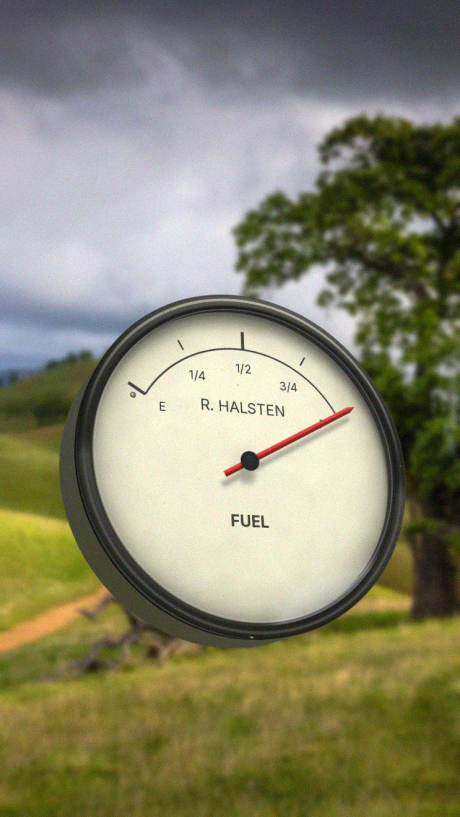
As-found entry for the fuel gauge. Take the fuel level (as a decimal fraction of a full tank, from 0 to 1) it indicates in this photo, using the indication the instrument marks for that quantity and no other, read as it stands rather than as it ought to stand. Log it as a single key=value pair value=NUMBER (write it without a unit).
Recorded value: value=1
